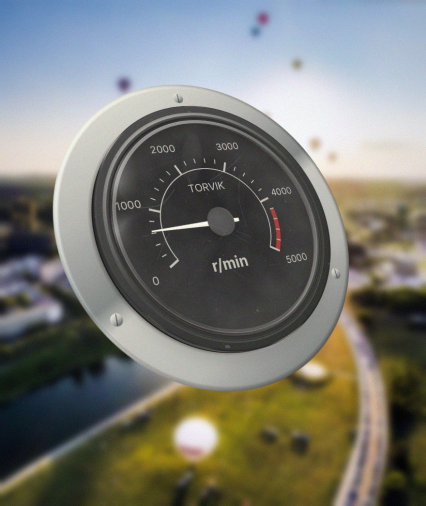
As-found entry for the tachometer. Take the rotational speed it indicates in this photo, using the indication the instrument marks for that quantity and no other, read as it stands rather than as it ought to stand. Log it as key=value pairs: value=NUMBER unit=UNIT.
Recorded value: value=600 unit=rpm
